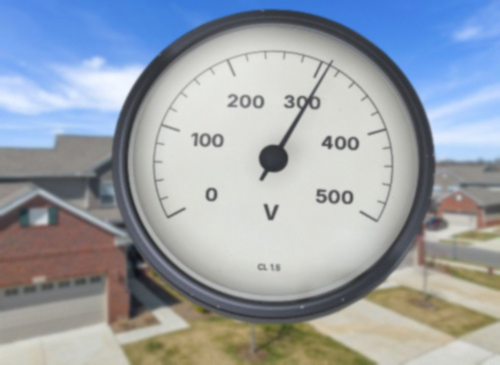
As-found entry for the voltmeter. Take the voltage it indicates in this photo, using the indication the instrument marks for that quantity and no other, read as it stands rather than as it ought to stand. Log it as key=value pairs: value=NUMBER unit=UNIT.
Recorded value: value=310 unit=V
